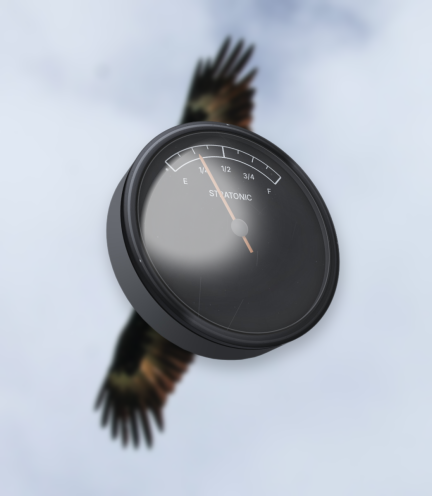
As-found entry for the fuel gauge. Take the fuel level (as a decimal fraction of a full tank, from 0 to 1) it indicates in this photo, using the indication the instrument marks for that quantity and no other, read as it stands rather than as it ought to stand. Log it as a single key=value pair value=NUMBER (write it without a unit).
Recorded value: value=0.25
